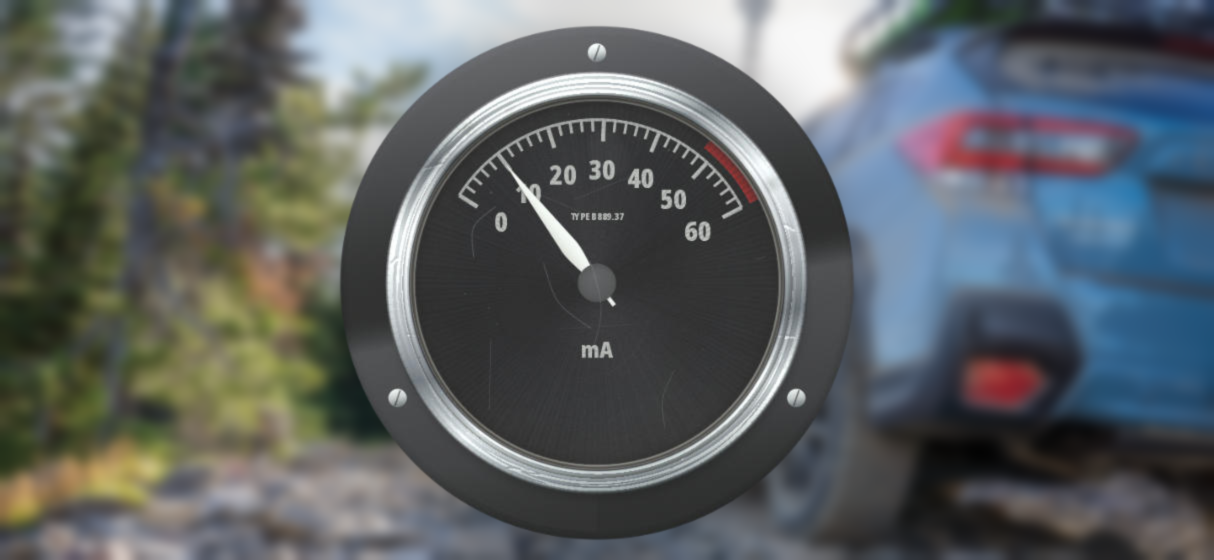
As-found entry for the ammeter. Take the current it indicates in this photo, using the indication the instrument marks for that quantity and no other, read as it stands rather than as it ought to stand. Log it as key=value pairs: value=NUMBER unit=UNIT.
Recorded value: value=10 unit=mA
